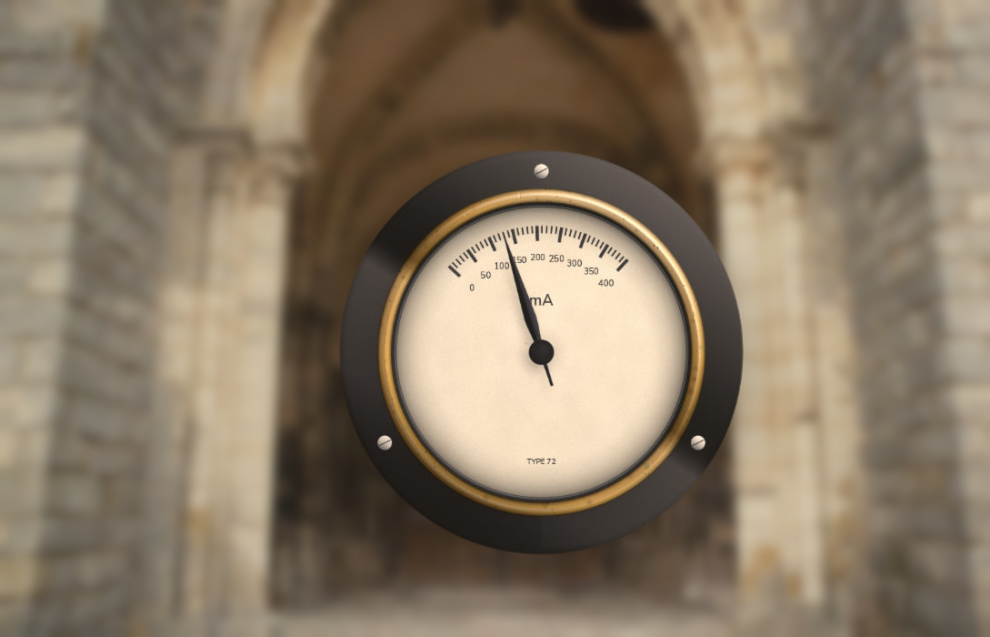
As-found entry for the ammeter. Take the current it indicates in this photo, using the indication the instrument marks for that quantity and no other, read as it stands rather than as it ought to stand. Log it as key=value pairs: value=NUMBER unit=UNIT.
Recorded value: value=130 unit=mA
